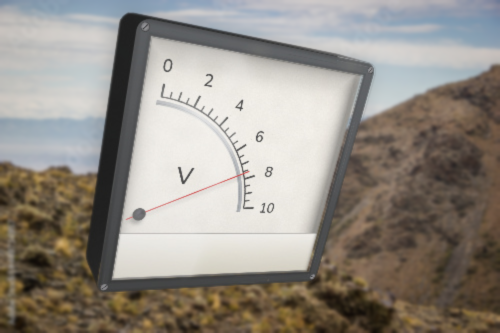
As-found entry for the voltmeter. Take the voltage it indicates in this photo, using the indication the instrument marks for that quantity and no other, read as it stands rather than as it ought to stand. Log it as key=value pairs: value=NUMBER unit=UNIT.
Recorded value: value=7.5 unit=V
